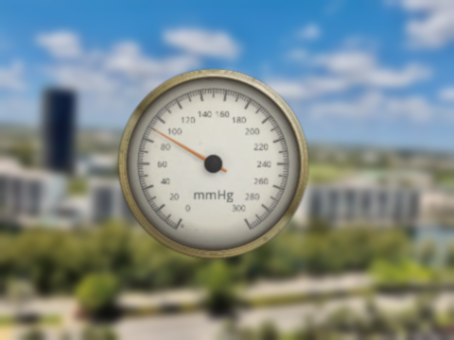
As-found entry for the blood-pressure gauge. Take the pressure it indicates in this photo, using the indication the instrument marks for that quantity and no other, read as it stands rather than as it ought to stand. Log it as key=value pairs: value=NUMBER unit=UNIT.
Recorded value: value=90 unit=mmHg
